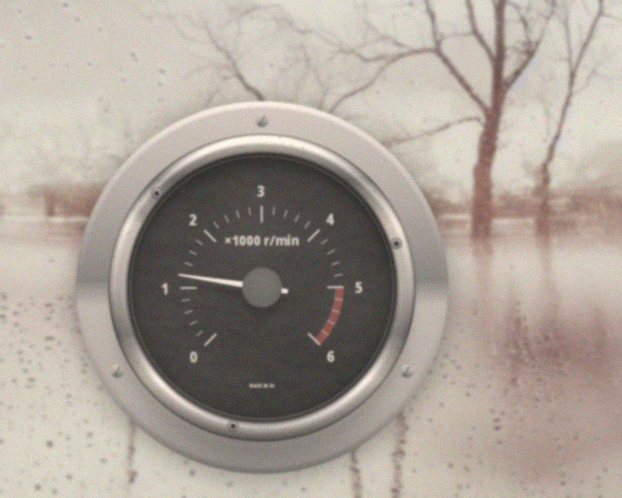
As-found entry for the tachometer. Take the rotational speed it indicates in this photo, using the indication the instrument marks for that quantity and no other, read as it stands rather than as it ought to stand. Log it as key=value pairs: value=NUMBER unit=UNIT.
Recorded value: value=1200 unit=rpm
